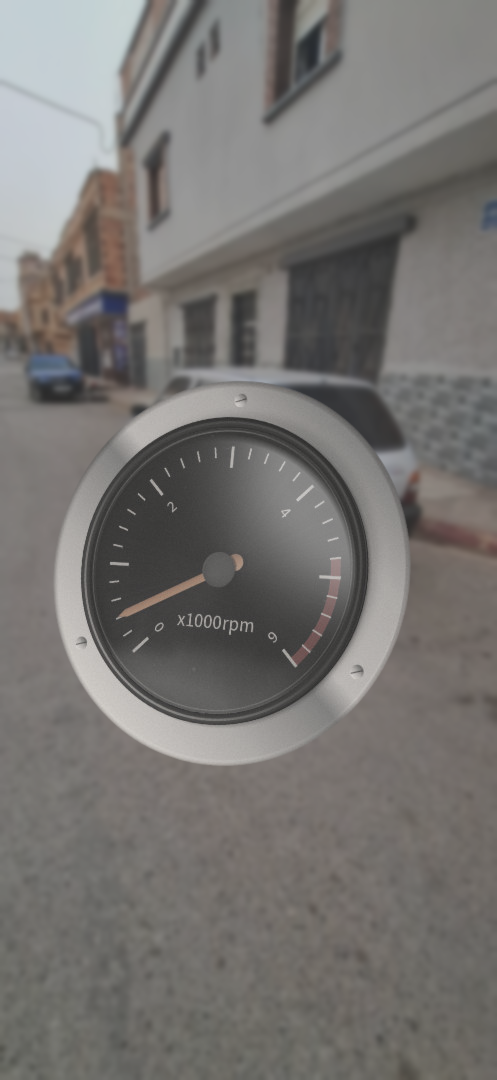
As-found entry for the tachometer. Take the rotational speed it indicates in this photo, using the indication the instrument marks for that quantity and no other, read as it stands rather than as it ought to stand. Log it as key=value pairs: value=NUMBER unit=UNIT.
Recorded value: value=400 unit=rpm
